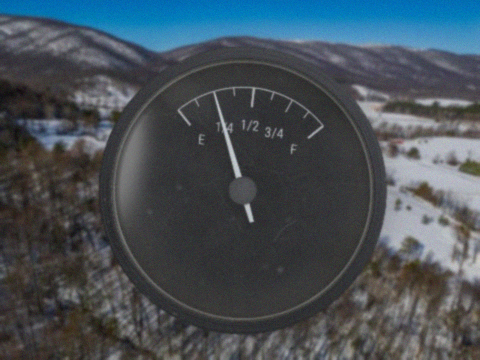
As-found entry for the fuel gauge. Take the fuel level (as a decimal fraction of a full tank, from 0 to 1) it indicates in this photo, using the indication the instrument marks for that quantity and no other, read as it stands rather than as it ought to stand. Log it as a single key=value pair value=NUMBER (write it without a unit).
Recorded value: value=0.25
